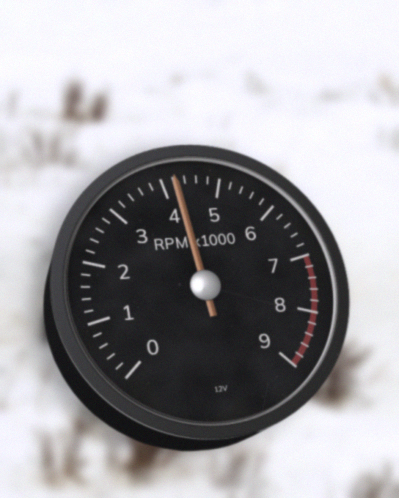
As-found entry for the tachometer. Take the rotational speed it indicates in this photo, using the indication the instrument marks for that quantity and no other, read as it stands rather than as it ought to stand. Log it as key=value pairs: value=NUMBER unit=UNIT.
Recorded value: value=4200 unit=rpm
